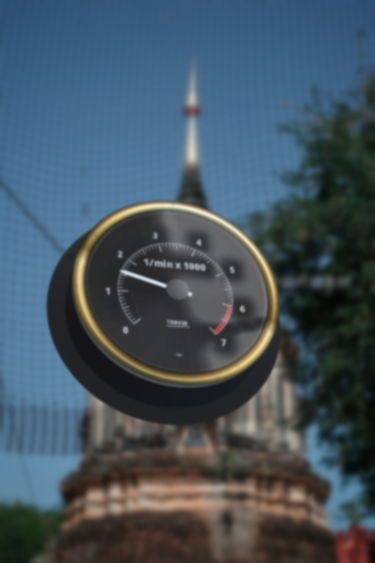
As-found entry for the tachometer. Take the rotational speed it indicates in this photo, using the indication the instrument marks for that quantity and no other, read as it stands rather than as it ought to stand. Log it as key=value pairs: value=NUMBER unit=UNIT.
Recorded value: value=1500 unit=rpm
